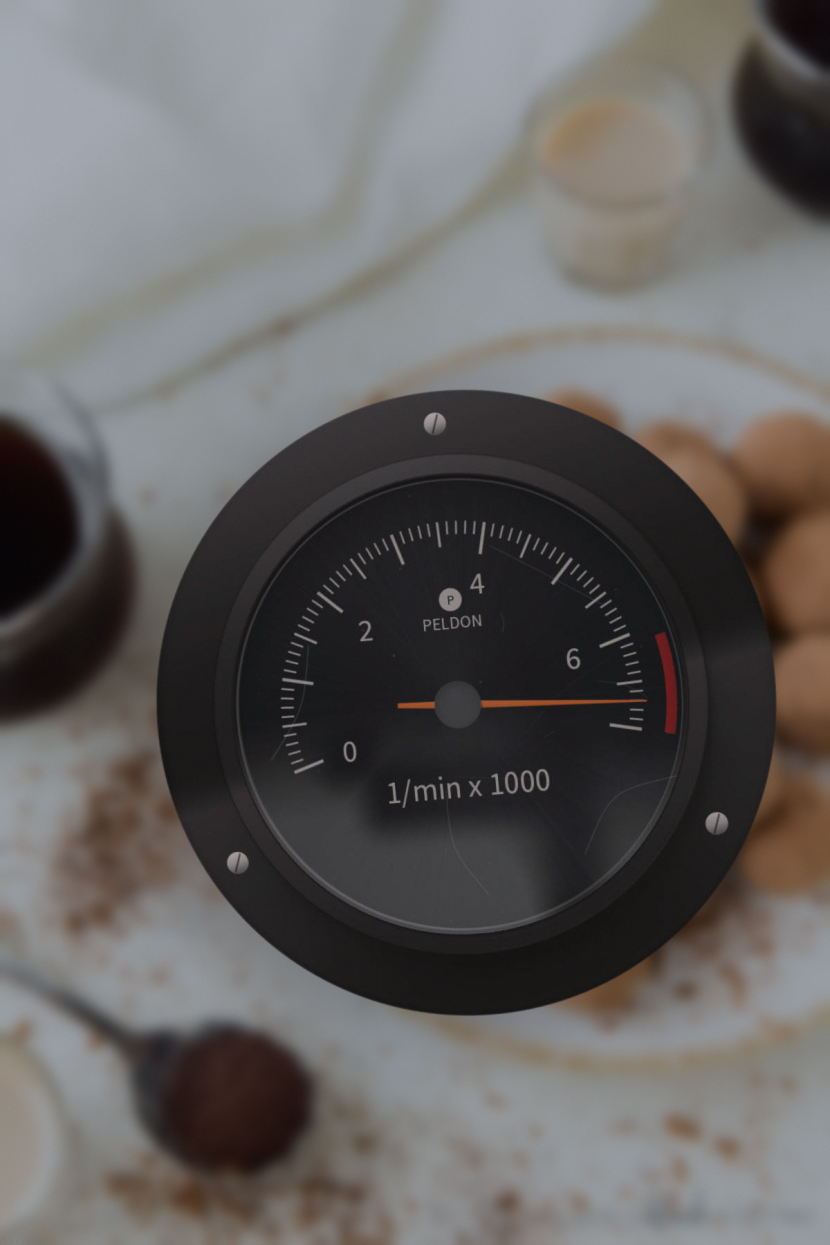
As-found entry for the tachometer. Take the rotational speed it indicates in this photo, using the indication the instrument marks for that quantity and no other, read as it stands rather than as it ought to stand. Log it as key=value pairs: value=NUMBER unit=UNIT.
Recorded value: value=6700 unit=rpm
